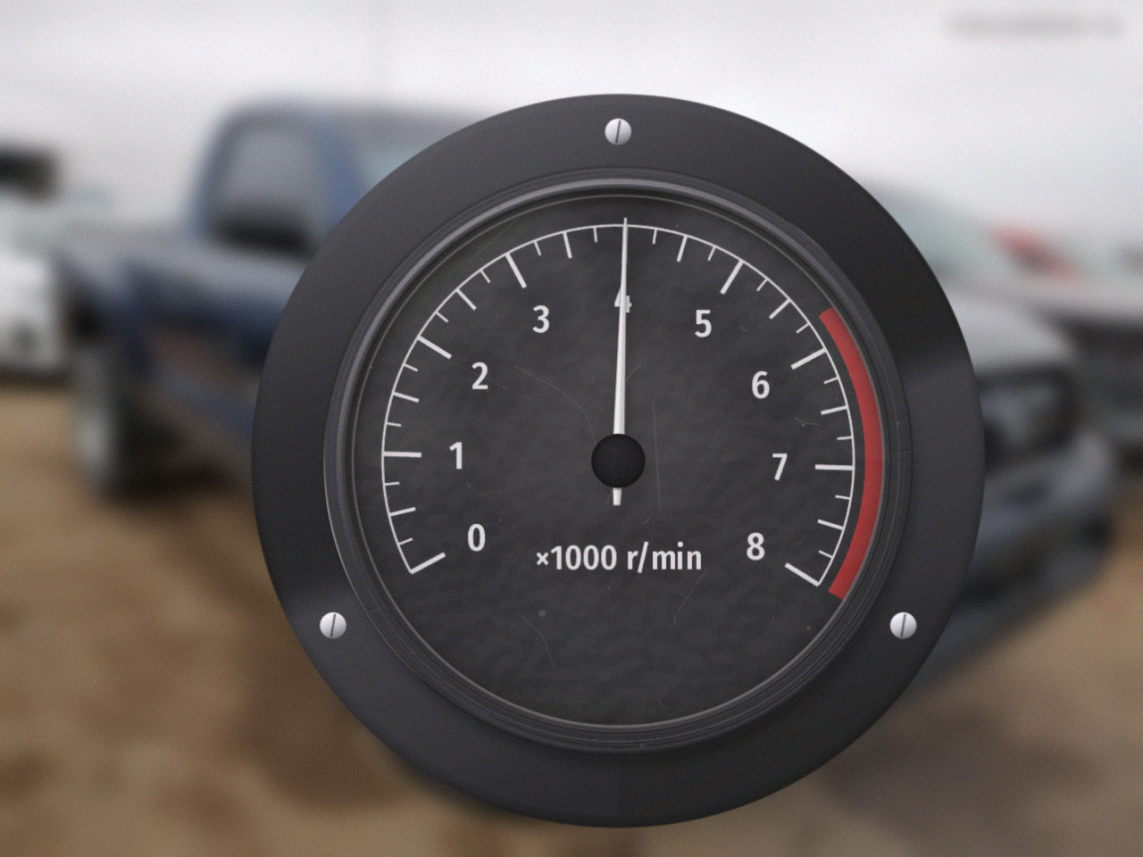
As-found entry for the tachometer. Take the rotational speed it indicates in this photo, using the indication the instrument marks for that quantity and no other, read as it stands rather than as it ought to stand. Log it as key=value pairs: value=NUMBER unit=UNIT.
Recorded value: value=4000 unit=rpm
